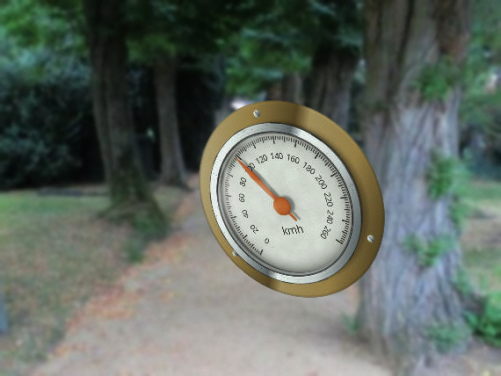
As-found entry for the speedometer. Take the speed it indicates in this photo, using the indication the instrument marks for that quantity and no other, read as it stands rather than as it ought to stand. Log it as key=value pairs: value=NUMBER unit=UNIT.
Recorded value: value=100 unit=km/h
